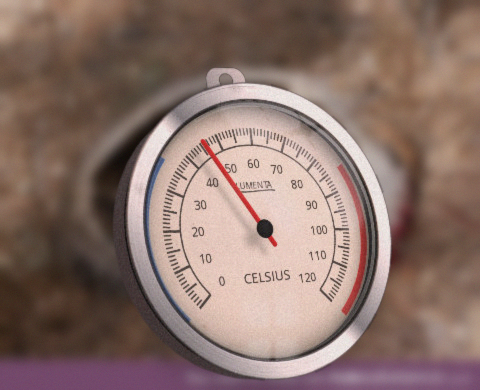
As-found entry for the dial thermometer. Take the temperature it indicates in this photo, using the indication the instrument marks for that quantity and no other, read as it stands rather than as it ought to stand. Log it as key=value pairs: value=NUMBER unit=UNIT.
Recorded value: value=45 unit=°C
